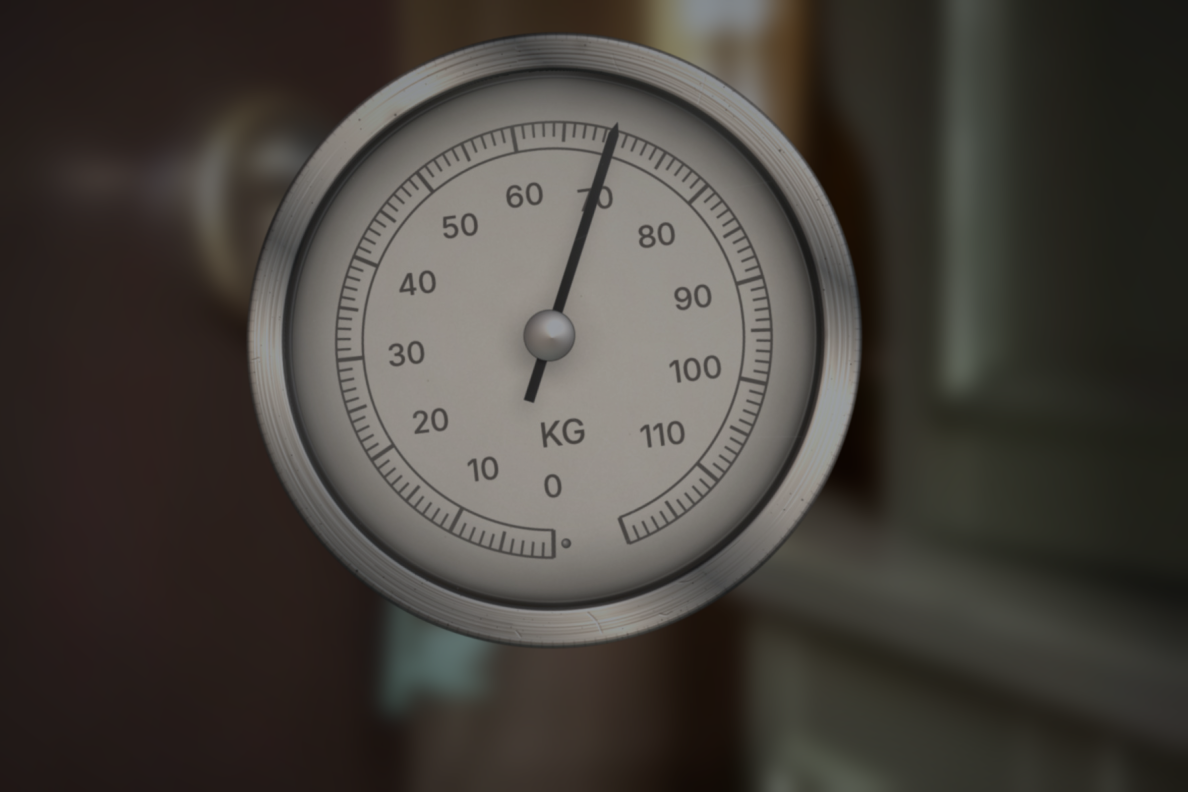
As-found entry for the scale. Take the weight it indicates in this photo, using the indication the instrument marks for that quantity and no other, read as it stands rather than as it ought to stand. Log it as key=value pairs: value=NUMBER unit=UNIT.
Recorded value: value=70 unit=kg
